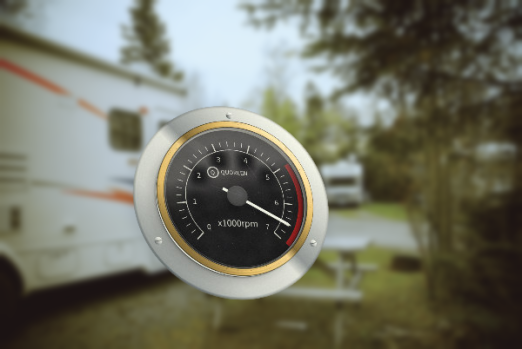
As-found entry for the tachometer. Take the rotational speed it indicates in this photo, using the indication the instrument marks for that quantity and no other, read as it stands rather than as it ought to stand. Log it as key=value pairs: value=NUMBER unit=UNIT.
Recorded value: value=6600 unit=rpm
